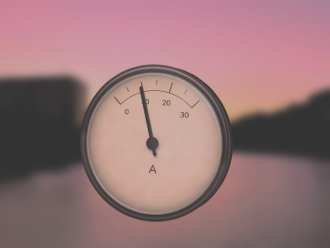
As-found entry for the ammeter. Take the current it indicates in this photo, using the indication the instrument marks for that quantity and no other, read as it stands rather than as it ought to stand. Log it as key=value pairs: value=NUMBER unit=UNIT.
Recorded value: value=10 unit=A
